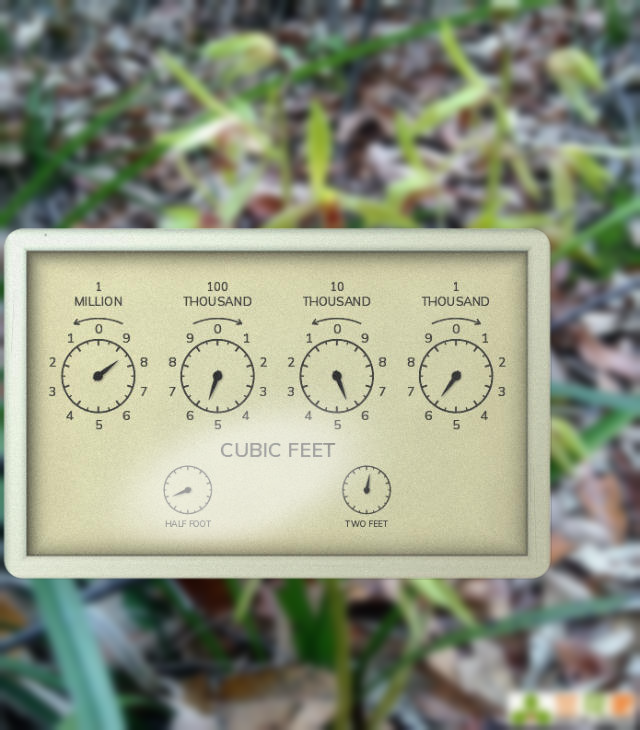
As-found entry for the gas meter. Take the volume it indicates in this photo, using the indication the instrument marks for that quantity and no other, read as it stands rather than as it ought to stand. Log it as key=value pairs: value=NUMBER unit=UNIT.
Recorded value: value=855600 unit=ft³
